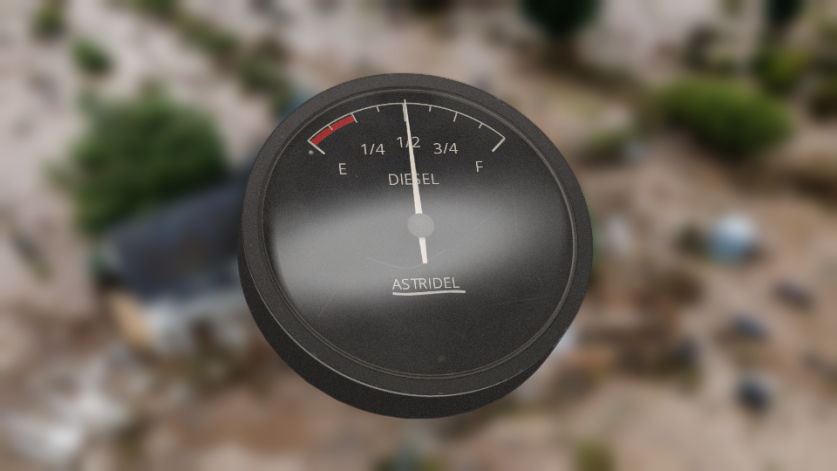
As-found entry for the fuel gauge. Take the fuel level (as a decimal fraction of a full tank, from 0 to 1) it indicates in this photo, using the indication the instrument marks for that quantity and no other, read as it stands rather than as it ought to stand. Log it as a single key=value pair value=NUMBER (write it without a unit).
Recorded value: value=0.5
